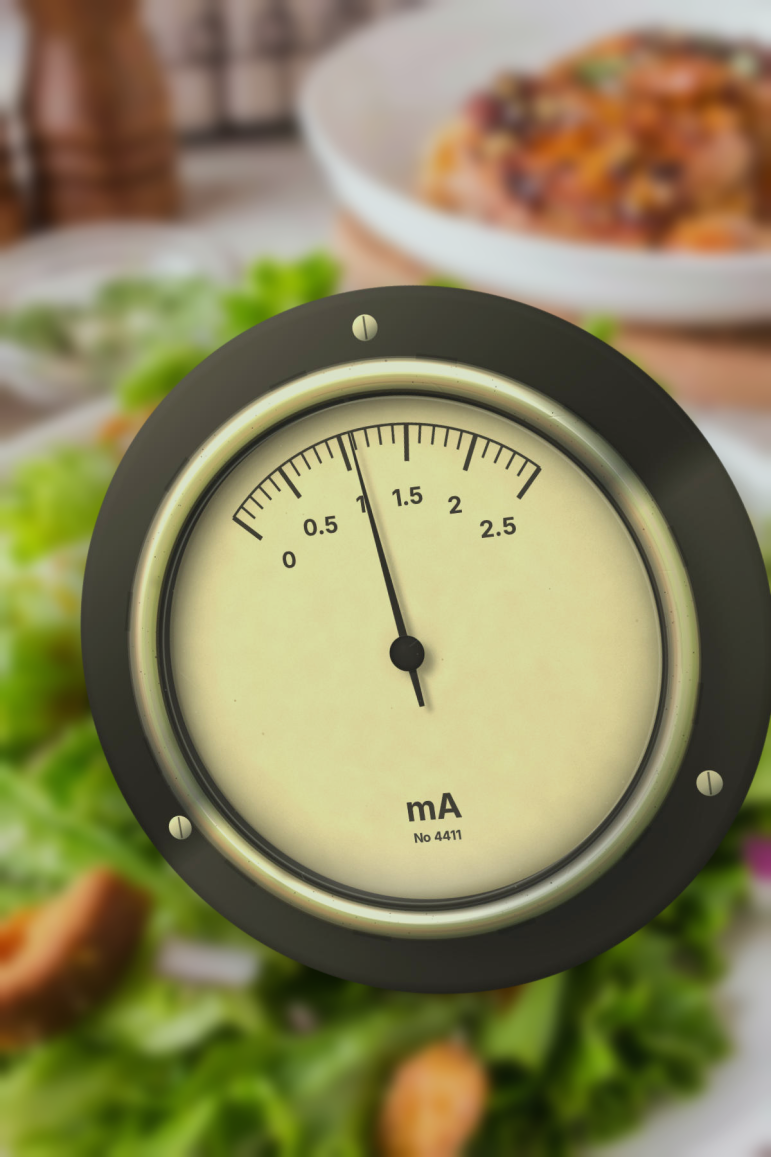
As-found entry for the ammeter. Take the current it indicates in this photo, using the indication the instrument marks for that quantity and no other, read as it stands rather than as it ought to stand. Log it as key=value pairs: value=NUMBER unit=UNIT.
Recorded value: value=1.1 unit=mA
